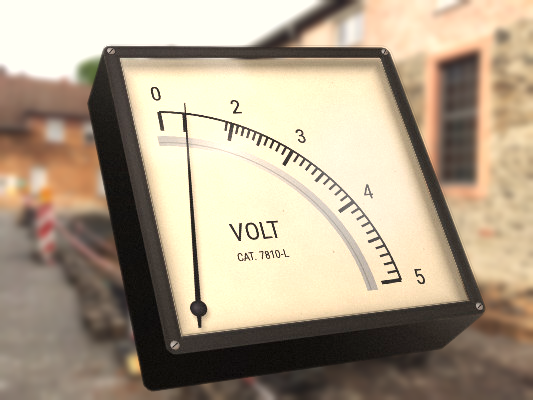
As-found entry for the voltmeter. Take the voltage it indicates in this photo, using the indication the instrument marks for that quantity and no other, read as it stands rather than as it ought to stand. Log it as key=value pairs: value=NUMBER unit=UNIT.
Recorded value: value=1 unit=V
